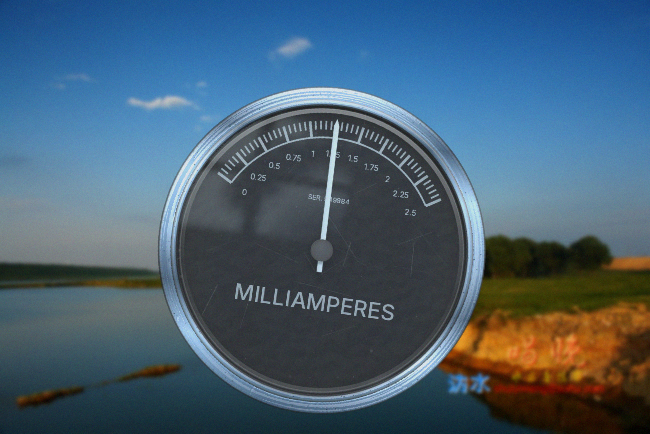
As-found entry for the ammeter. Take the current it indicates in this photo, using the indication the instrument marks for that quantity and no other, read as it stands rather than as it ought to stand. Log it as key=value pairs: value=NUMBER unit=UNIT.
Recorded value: value=1.25 unit=mA
